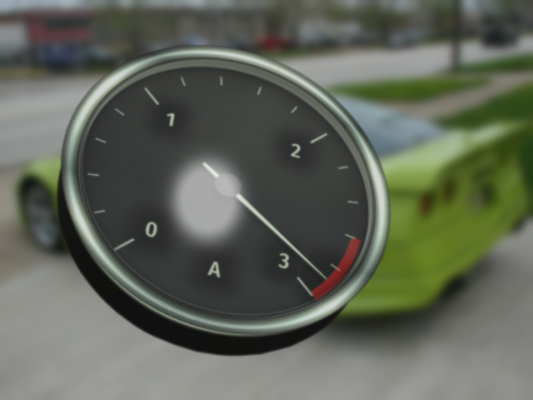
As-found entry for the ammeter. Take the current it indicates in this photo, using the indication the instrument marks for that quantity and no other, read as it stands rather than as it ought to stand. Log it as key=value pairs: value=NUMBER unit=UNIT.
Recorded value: value=2.9 unit=A
